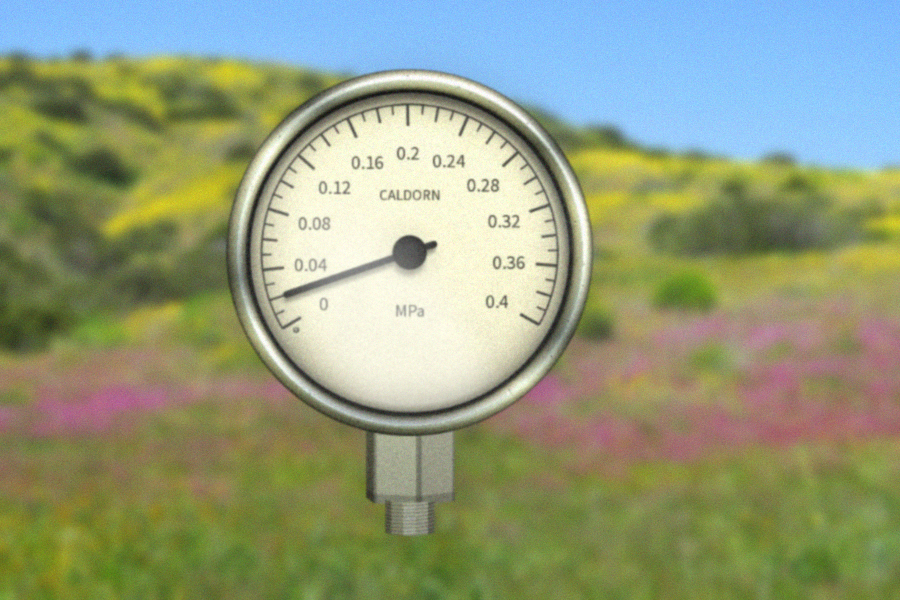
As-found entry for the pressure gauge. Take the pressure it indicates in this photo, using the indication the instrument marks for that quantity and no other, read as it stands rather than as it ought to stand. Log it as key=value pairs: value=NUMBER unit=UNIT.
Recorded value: value=0.02 unit=MPa
